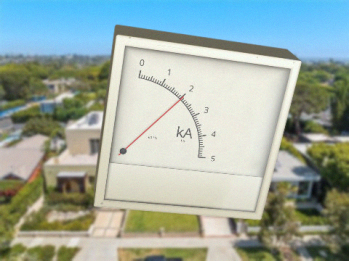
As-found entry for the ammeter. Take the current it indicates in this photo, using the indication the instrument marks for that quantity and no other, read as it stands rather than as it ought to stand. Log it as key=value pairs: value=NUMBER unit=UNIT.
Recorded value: value=2 unit=kA
